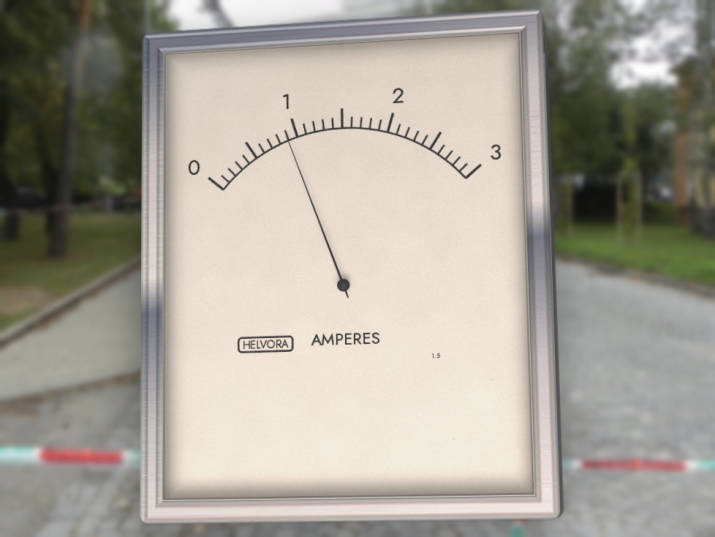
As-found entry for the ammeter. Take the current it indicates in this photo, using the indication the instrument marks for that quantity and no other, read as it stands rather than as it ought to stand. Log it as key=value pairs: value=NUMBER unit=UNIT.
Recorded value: value=0.9 unit=A
